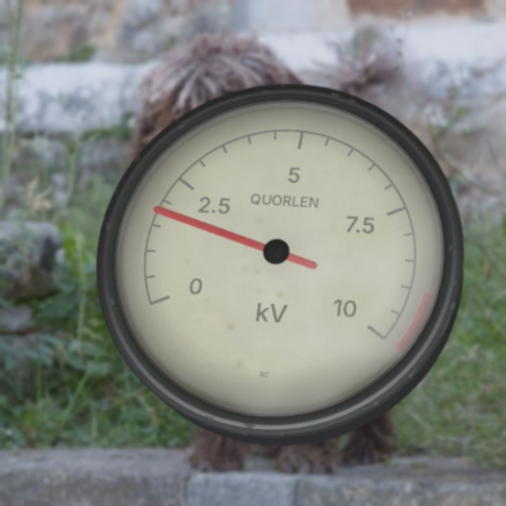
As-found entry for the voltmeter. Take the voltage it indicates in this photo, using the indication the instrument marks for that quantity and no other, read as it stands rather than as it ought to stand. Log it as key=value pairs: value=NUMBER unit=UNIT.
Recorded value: value=1.75 unit=kV
